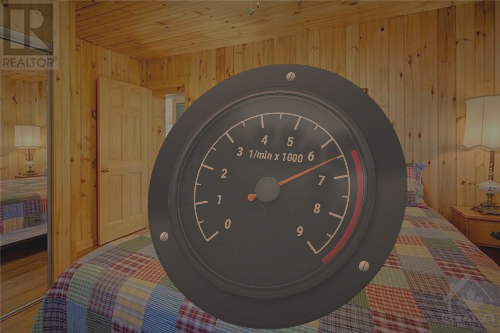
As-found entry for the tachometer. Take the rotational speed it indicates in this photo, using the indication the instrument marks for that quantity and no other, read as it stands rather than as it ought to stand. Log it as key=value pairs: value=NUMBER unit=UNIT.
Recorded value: value=6500 unit=rpm
